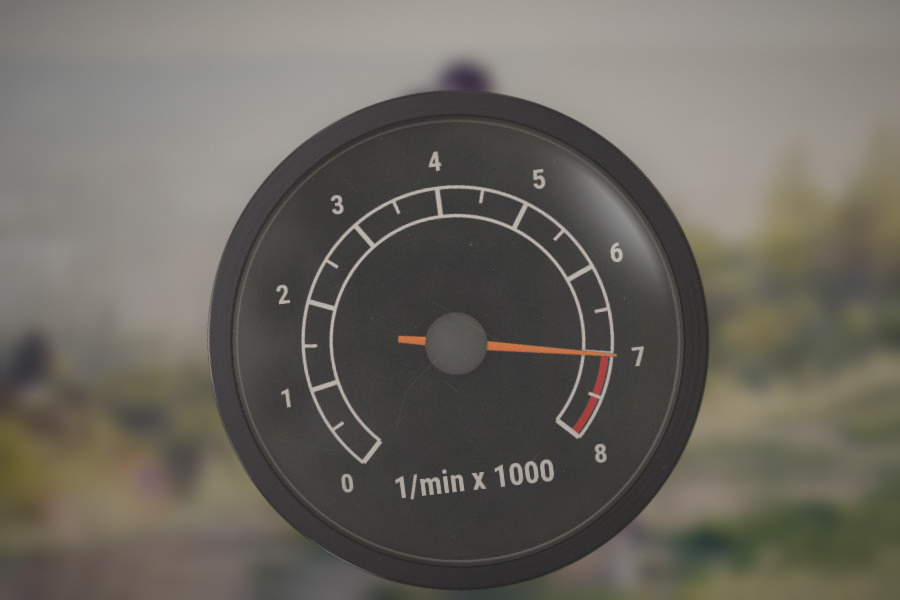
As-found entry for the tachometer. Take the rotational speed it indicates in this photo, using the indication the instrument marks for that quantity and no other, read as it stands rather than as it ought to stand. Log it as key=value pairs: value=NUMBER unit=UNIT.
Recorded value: value=7000 unit=rpm
